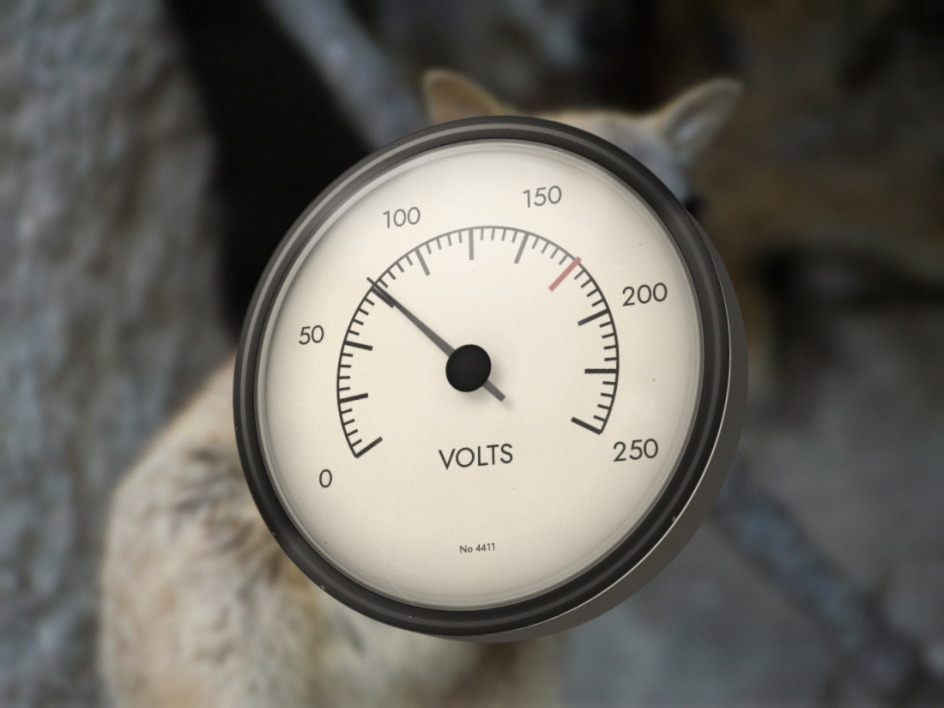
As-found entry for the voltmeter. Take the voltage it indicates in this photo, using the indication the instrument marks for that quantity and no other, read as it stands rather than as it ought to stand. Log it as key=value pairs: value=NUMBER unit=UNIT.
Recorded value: value=77.5 unit=V
